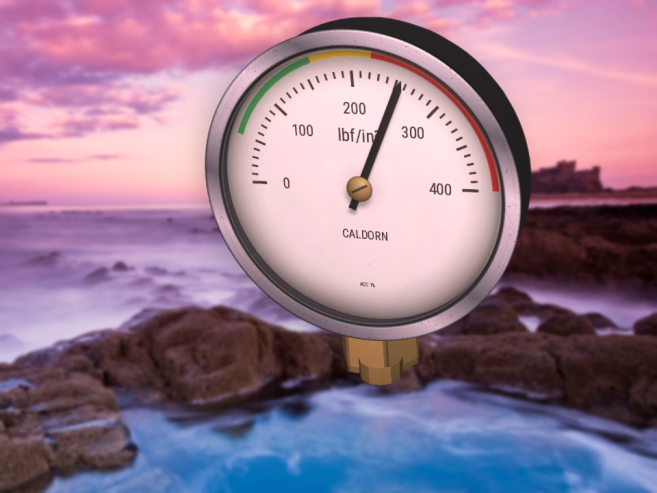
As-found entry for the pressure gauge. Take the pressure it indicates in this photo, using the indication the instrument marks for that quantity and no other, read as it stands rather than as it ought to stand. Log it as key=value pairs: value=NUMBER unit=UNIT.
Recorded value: value=255 unit=psi
